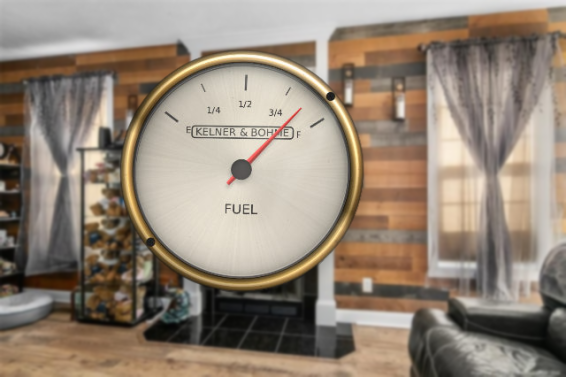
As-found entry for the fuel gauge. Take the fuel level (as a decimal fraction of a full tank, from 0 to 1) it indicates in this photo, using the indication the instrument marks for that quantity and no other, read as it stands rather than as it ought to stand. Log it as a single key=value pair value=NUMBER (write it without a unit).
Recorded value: value=0.875
